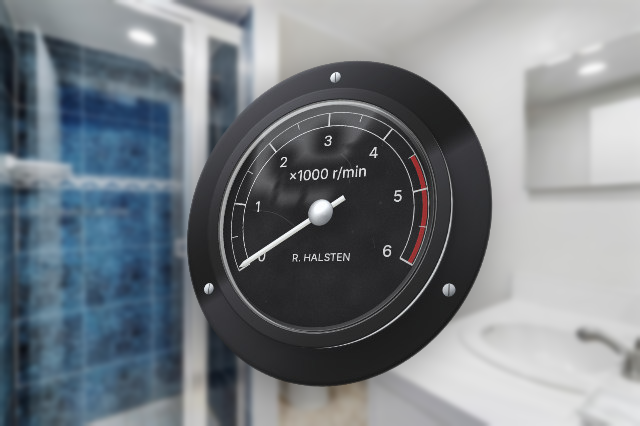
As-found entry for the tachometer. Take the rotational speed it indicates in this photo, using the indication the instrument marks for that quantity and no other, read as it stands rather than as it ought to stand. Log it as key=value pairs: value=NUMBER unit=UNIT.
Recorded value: value=0 unit=rpm
